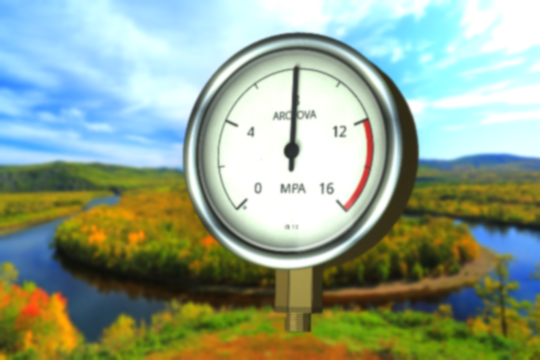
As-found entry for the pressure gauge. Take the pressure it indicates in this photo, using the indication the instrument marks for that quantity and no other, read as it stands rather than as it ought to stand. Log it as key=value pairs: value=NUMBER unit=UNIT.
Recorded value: value=8 unit=MPa
